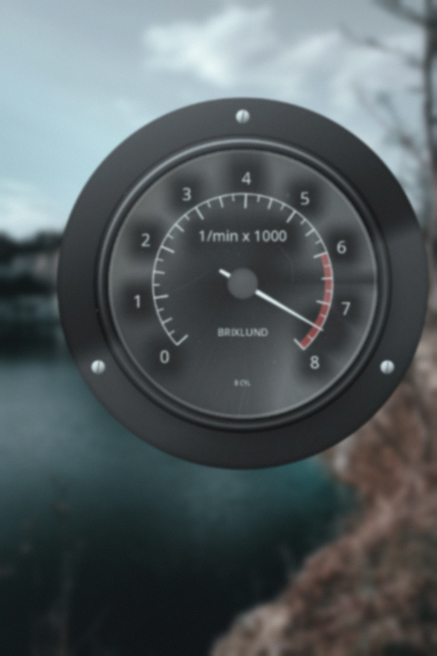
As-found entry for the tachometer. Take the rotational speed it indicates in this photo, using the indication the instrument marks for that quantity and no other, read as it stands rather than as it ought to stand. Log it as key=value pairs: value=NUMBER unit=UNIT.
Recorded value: value=7500 unit=rpm
